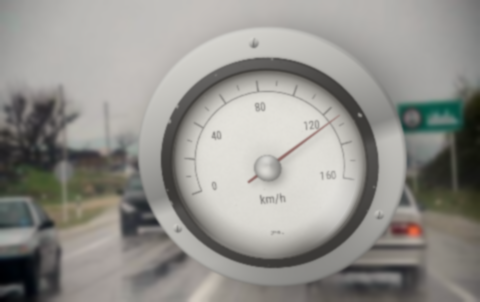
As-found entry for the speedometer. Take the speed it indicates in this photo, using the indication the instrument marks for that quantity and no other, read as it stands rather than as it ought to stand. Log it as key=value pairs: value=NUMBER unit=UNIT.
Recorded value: value=125 unit=km/h
